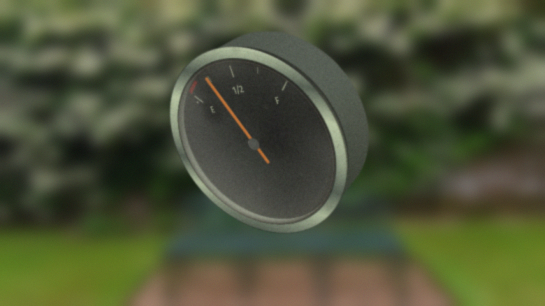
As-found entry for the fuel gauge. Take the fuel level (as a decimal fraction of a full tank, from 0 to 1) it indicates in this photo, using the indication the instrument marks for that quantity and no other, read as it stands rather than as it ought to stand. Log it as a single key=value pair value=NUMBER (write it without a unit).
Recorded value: value=0.25
